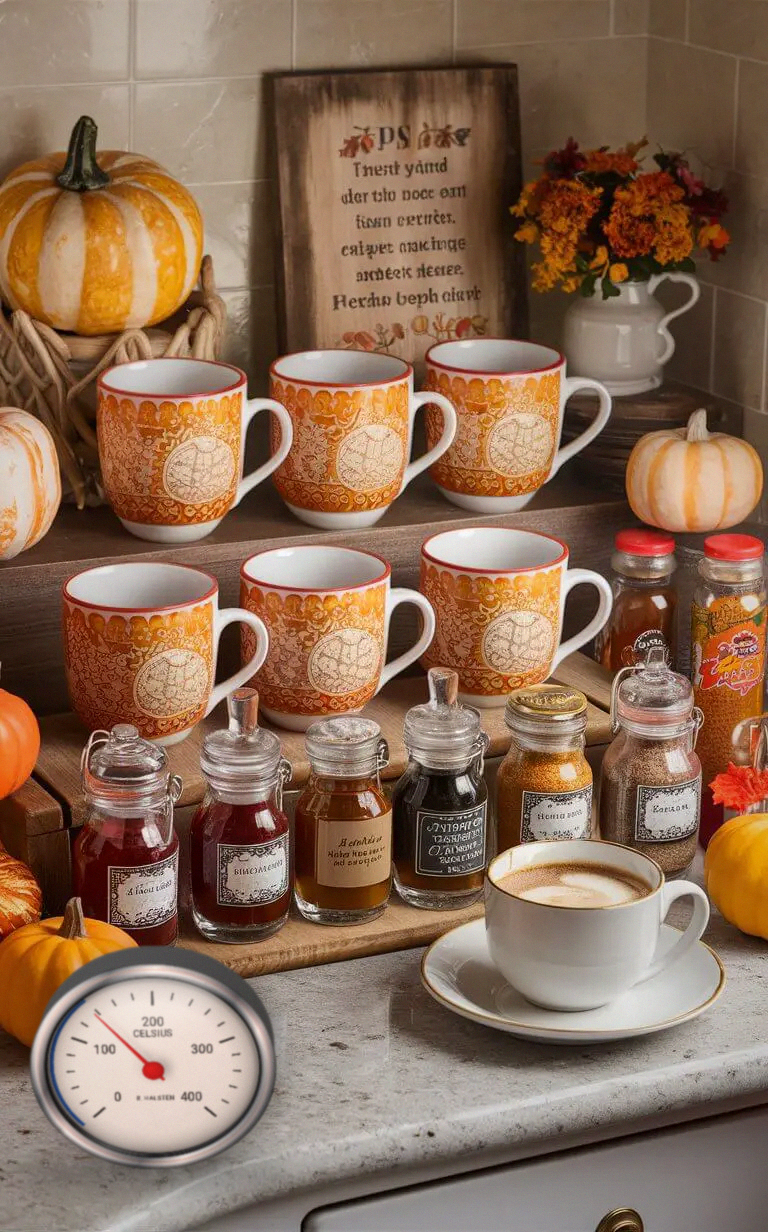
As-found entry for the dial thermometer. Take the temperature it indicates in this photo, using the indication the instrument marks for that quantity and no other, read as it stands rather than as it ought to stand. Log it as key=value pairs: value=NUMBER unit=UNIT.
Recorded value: value=140 unit=°C
